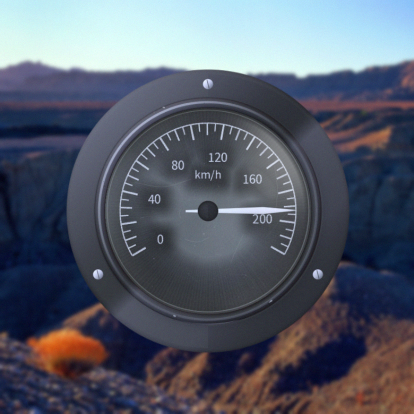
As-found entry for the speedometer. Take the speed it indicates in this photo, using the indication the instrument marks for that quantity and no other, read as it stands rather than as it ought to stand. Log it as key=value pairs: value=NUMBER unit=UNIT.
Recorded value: value=192.5 unit=km/h
